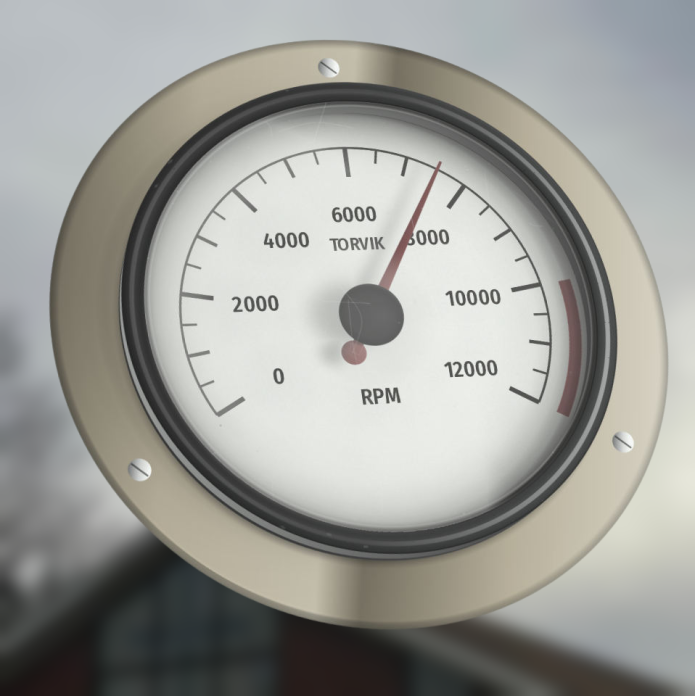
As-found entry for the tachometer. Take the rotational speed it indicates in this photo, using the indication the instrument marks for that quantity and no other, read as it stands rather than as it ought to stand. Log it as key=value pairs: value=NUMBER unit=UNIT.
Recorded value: value=7500 unit=rpm
